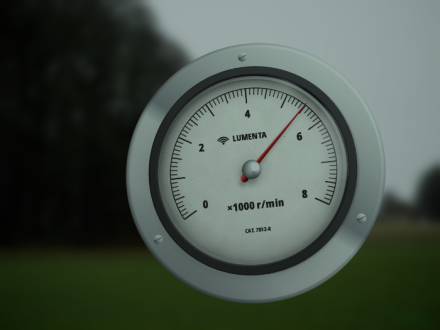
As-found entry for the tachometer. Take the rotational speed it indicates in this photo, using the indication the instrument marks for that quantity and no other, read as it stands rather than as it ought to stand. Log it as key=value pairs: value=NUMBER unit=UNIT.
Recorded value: value=5500 unit=rpm
